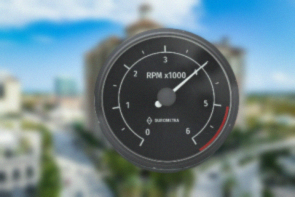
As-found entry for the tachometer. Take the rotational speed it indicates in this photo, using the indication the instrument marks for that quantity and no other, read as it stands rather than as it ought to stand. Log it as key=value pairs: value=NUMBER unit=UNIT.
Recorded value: value=4000 unit=rpm
